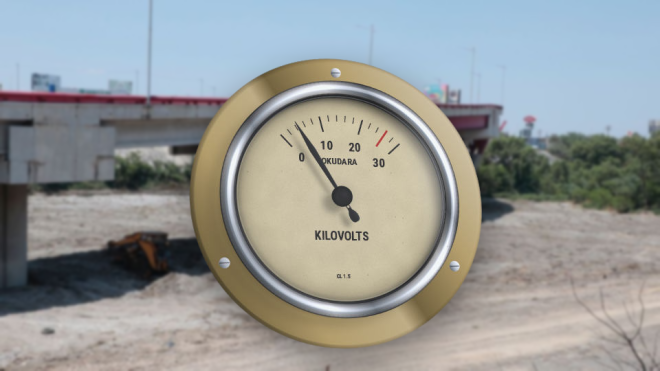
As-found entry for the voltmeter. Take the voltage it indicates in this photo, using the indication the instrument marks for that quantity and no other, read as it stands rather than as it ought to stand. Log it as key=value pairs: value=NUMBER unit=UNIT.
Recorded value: value=4 unit=kV
